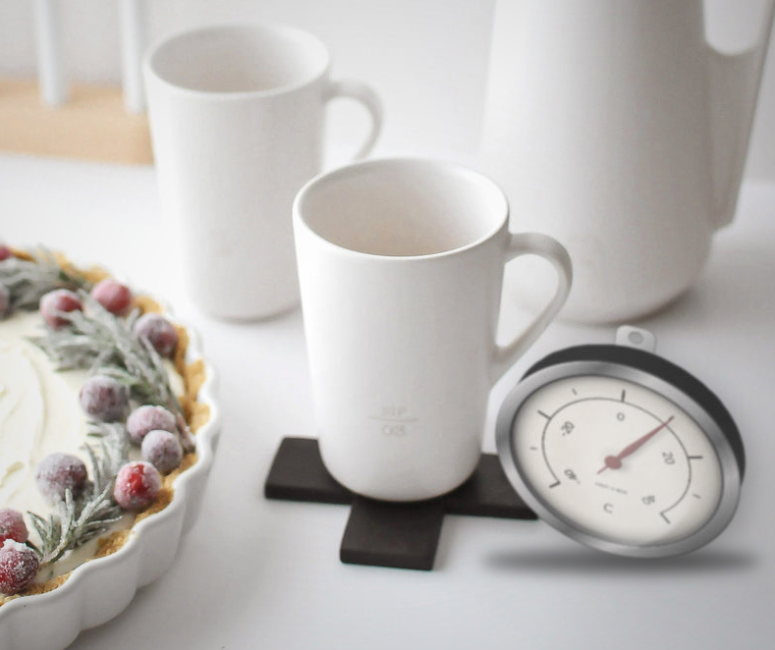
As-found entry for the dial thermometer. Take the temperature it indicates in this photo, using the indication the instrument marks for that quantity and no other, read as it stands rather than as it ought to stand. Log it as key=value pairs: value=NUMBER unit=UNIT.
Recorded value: value=10 unit=°C
